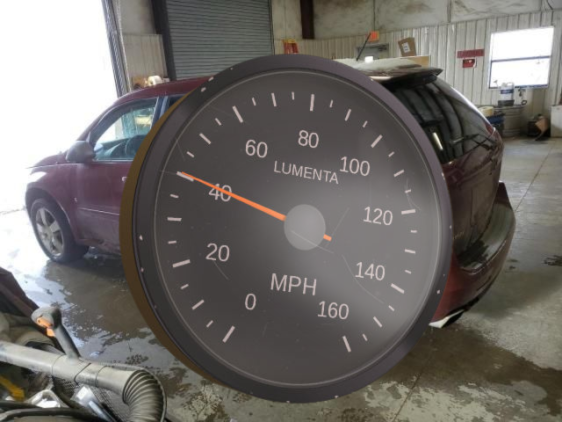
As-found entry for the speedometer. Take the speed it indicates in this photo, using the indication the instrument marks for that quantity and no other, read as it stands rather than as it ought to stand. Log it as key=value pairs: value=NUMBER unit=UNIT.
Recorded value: value=40 unit=mph
